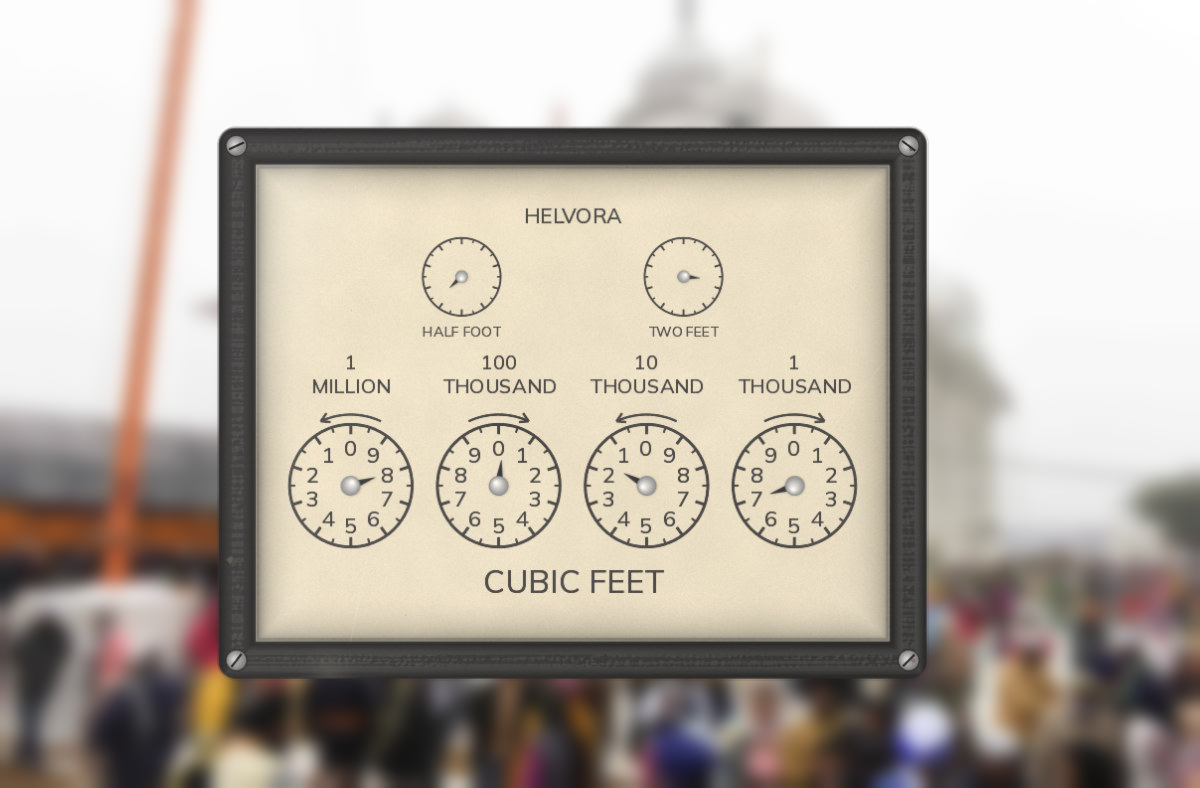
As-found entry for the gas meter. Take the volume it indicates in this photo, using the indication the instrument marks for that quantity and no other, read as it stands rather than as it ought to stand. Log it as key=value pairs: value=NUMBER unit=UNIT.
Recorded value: value=801700 unit=ft³
